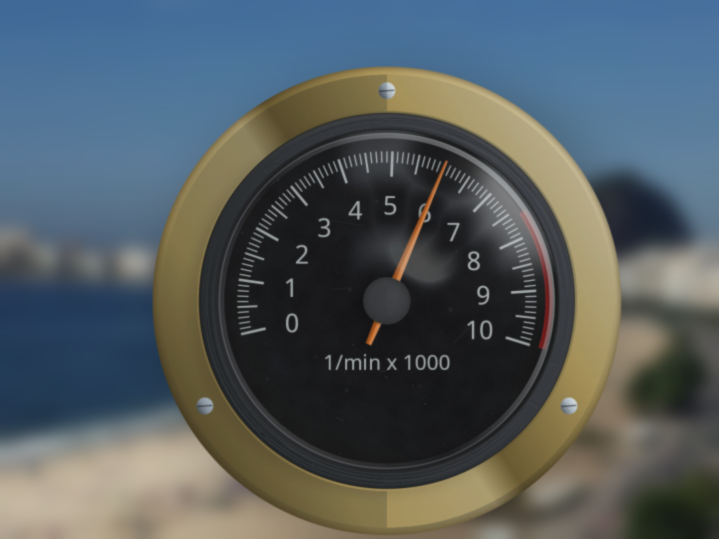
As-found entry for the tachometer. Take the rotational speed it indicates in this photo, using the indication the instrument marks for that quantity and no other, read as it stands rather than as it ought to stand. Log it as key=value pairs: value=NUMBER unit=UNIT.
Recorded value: value=6000 unit=rpm
